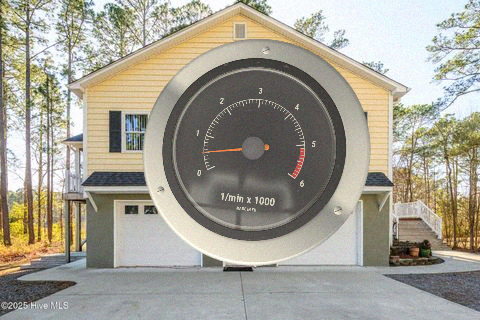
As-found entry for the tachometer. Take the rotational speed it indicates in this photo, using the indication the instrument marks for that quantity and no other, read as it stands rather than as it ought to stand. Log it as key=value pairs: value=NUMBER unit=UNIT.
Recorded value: value=500 unit=rpm
